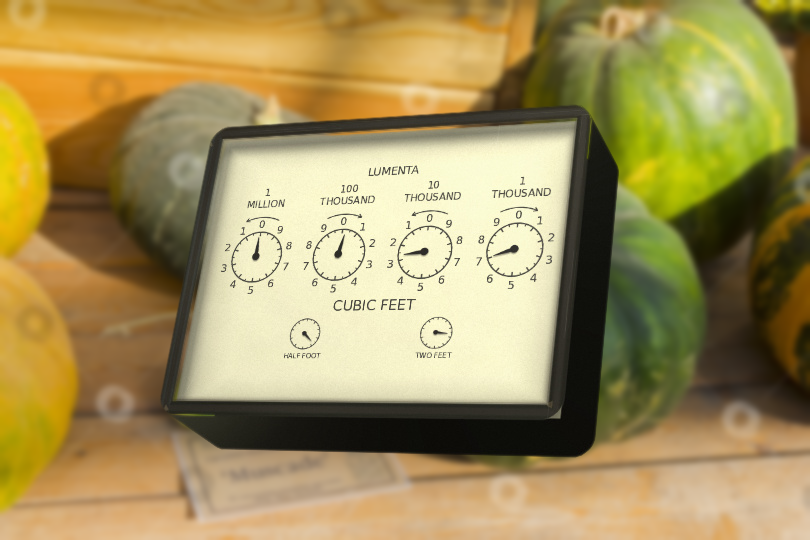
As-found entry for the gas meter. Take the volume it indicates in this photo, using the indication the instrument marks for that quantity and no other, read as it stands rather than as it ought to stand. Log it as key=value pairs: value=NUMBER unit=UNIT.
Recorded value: value=2700 unit=ft³
